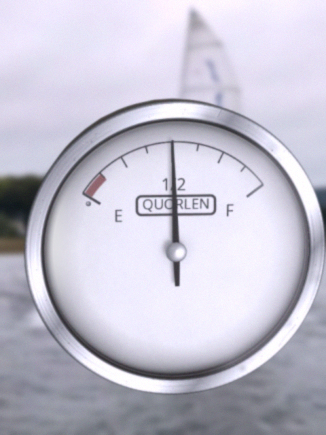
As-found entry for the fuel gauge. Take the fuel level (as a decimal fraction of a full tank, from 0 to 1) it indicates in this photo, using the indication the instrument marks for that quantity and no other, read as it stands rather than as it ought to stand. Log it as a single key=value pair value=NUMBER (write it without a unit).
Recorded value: value=0.5
